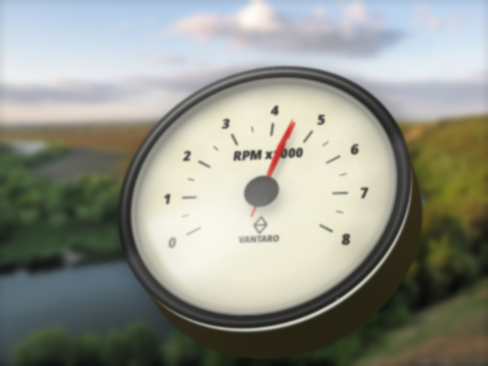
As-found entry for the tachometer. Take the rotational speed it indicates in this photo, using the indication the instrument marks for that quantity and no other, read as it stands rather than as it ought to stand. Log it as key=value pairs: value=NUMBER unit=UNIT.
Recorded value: value=4500 unit=rpm
